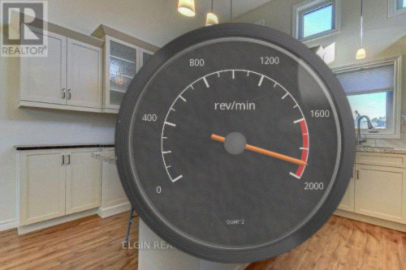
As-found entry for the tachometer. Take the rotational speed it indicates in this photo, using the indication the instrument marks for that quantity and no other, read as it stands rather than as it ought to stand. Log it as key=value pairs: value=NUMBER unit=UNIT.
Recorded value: value=1900 unit=rpm
